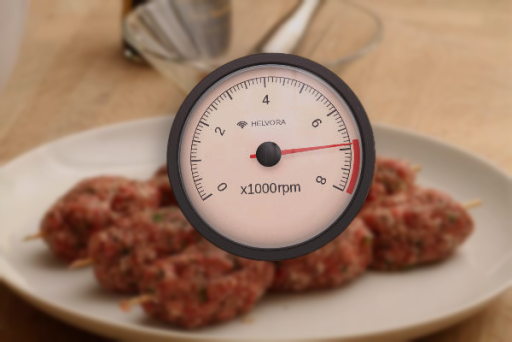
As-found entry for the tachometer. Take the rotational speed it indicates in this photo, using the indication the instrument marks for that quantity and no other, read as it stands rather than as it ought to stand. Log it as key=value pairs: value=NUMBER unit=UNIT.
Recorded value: value=6900 unit=rpm
